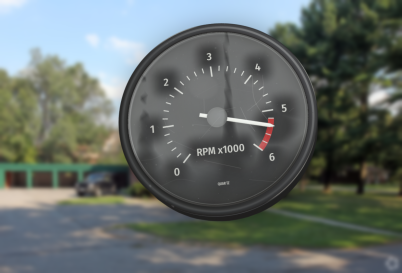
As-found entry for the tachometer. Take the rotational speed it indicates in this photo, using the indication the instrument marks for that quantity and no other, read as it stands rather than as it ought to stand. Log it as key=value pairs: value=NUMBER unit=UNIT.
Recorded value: value=5400 unit=rpm
